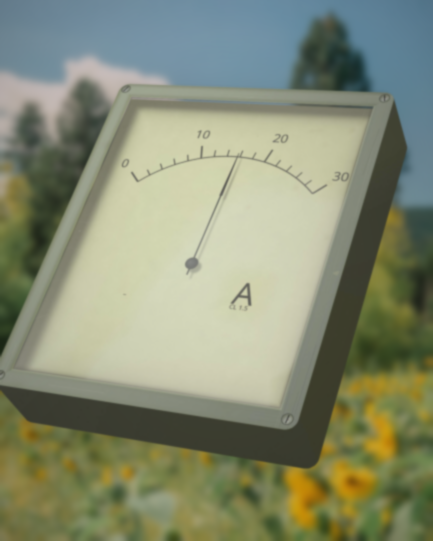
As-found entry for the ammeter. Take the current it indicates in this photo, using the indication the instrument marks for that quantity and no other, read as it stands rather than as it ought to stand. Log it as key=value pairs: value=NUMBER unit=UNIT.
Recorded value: value=16 unit=A
